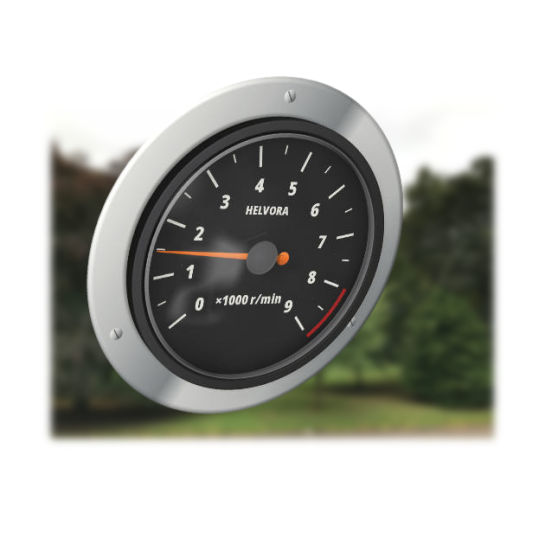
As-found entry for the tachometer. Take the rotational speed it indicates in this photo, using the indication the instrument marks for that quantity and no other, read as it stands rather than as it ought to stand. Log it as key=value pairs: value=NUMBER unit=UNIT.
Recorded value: value=1500 unit=rpm
